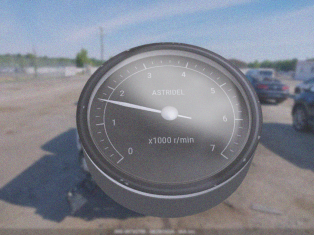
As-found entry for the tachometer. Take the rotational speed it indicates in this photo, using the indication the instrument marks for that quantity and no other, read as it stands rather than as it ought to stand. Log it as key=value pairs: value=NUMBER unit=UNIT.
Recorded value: value=1600 unit=rpm
